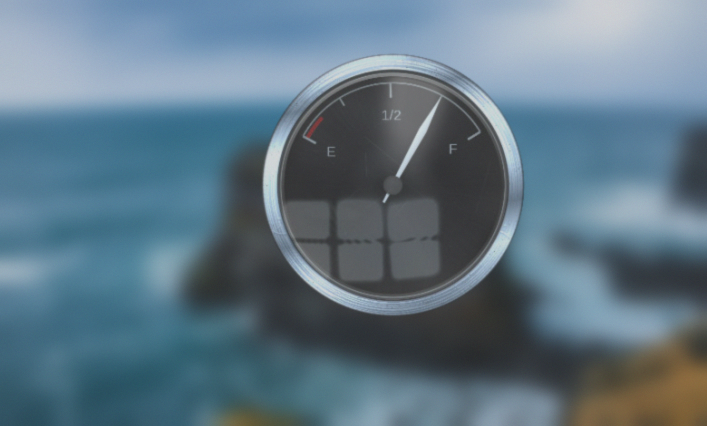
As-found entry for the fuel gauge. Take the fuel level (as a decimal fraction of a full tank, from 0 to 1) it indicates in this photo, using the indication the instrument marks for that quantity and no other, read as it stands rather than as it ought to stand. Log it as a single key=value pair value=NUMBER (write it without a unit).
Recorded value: value=0.75
